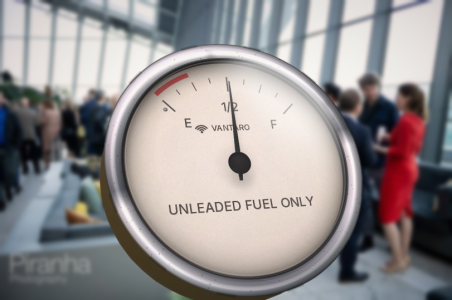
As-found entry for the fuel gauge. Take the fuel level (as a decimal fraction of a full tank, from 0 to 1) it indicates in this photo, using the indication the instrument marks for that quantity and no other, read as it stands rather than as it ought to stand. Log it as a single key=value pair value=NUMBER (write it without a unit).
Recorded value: value=0.5
